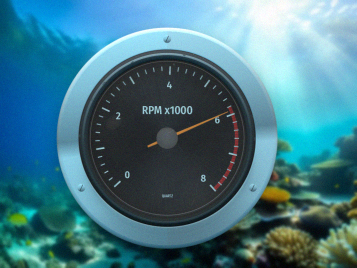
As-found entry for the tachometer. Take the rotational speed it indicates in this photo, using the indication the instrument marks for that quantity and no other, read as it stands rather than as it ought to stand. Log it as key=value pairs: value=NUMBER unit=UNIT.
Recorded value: value=5900 unit=rpm
